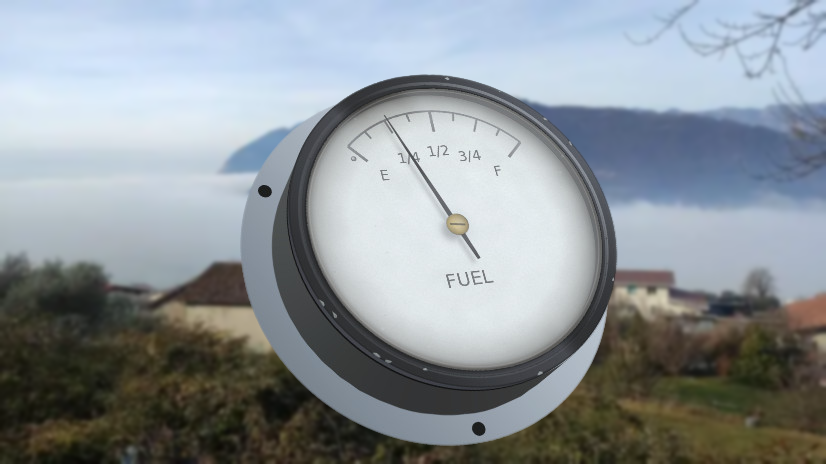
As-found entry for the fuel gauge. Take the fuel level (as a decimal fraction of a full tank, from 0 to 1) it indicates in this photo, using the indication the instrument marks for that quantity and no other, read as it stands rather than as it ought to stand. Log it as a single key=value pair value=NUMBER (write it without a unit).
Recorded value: value=0.25
